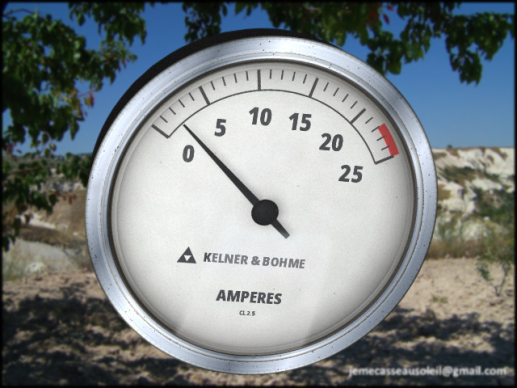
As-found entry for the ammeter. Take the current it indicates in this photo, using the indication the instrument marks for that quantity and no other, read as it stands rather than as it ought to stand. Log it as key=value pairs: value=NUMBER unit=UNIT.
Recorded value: value=2 unit=A
